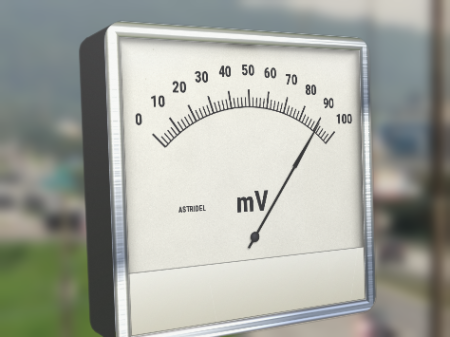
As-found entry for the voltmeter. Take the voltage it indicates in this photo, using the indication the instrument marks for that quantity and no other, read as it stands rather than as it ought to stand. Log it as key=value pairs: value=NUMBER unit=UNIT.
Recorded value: value=90 unit=mV
